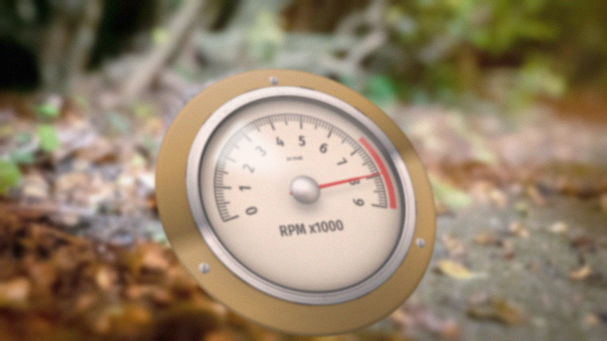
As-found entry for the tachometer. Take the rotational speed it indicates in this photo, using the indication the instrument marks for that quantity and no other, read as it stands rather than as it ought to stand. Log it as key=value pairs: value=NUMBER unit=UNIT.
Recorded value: value=8000 unit=rpm
